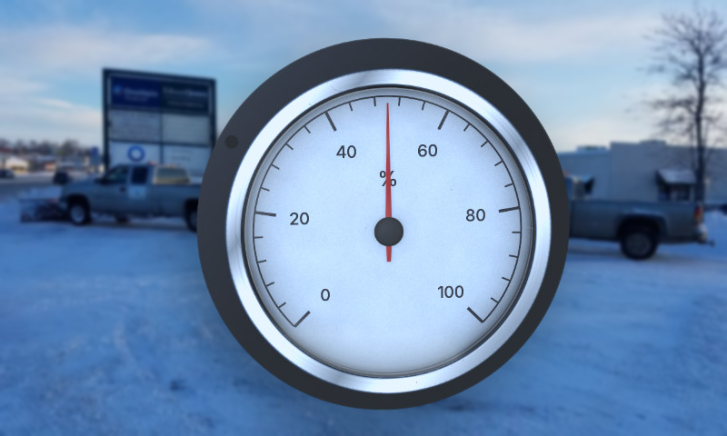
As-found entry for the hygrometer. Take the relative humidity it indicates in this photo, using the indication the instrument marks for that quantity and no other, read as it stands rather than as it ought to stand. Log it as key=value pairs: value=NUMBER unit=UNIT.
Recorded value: value=50 unit=%
